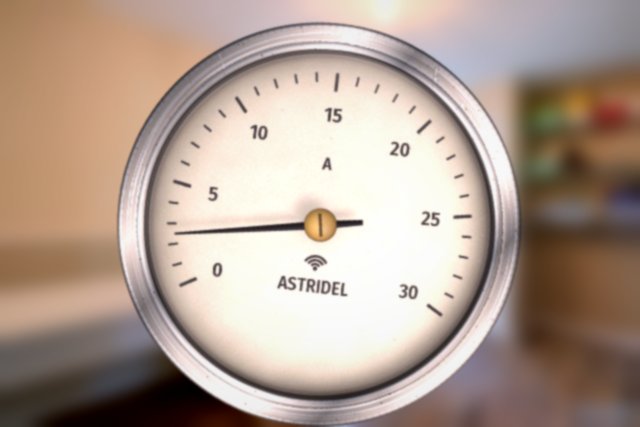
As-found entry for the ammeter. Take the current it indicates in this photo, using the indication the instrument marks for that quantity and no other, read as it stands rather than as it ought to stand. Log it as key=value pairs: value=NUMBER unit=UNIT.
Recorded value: value=2.5 unit=A
